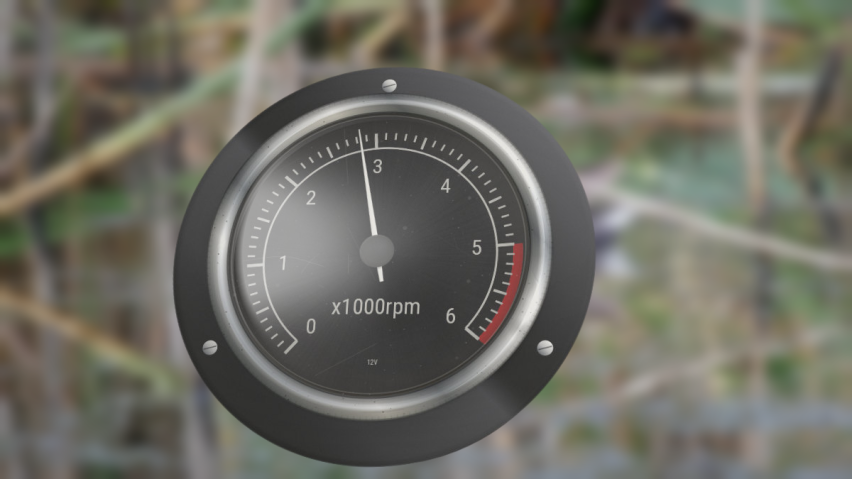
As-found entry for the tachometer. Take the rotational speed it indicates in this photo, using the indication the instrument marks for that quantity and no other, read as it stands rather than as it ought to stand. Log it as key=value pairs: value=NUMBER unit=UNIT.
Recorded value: value=2850 unit=rpm
